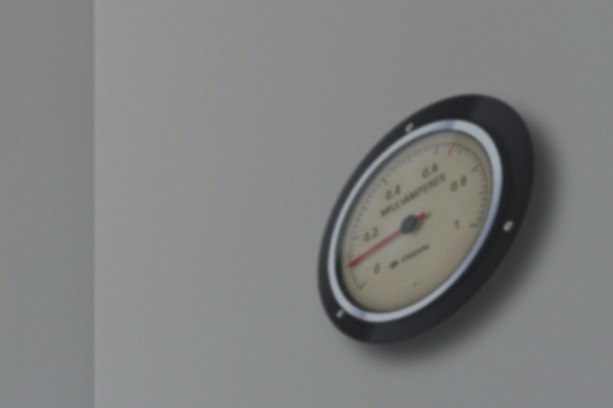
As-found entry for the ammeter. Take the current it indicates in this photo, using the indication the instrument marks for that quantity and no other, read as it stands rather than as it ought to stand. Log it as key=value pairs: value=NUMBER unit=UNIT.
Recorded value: value=0.1 unit=mA
